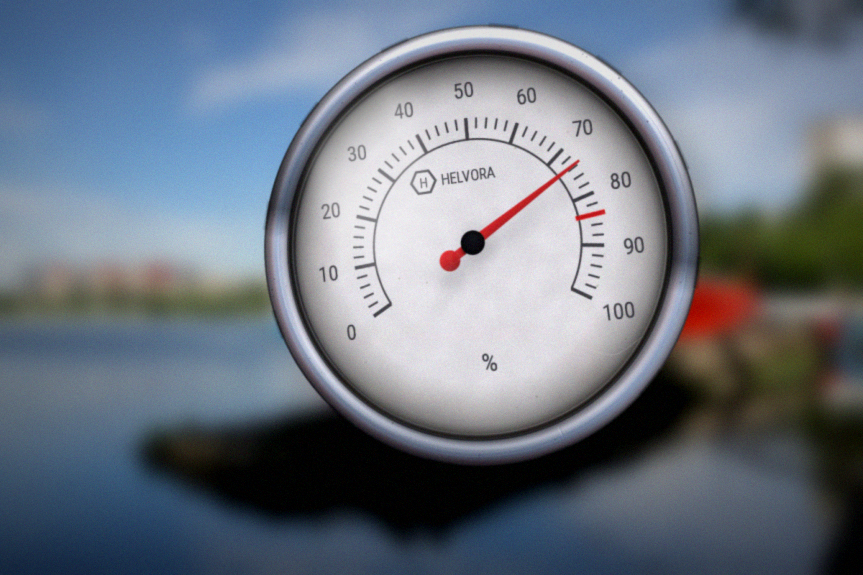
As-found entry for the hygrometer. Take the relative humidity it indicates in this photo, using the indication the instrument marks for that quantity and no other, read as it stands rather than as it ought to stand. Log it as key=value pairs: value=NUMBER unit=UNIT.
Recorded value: value=74 unit=%
